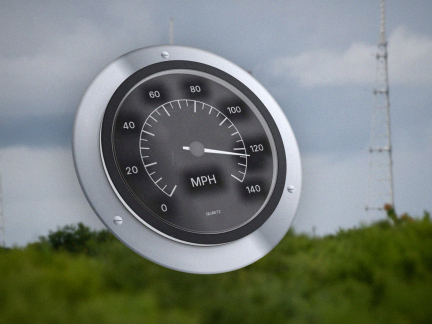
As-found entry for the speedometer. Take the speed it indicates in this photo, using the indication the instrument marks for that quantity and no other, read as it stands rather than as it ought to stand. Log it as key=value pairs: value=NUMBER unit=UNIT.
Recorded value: value=125 unit=mph
